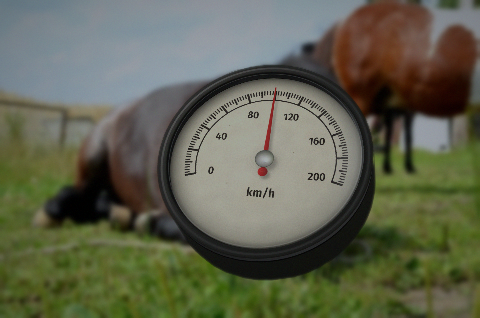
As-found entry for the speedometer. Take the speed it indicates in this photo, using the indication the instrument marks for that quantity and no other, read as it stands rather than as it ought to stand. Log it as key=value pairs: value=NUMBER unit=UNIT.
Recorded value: value=100 unit=km/h
